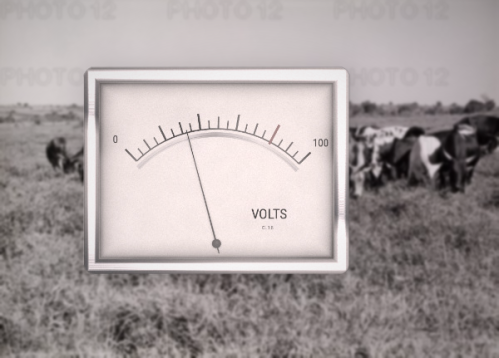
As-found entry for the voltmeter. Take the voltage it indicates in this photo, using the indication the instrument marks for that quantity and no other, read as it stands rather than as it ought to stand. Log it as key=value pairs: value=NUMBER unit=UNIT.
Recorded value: value=32.5 unit=V
